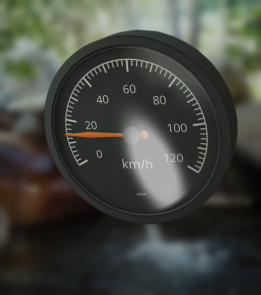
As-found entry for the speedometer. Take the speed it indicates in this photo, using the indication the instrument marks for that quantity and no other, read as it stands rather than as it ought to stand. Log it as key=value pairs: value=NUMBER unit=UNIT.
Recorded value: value=14 unit=km/h
